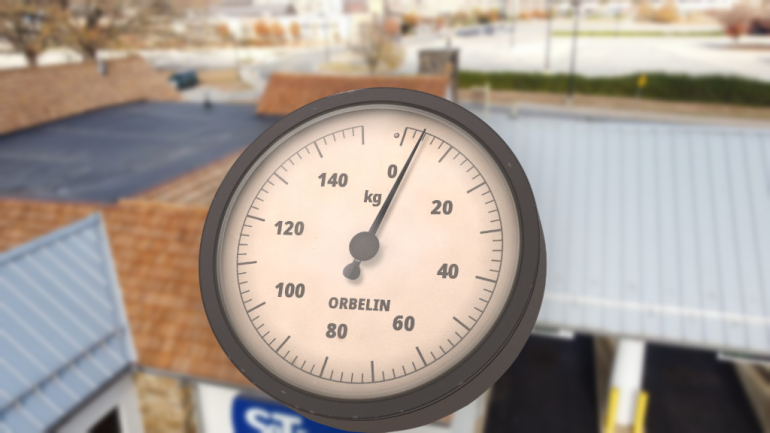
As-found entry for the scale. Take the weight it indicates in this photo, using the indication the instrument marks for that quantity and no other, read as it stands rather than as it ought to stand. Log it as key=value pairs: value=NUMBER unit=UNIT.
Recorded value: value=4 unit=kg
